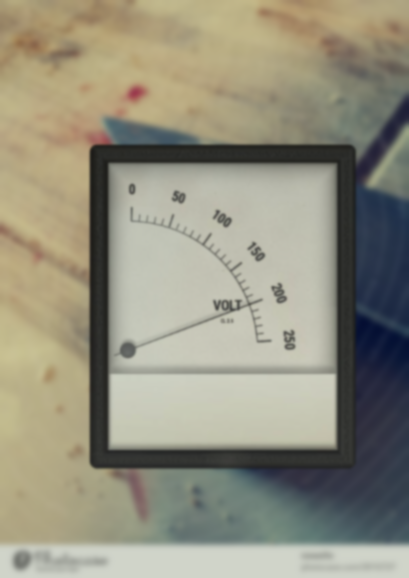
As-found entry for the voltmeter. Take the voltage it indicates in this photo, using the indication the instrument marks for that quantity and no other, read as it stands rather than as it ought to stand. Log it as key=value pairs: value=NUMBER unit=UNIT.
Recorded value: value=200 unit=V
